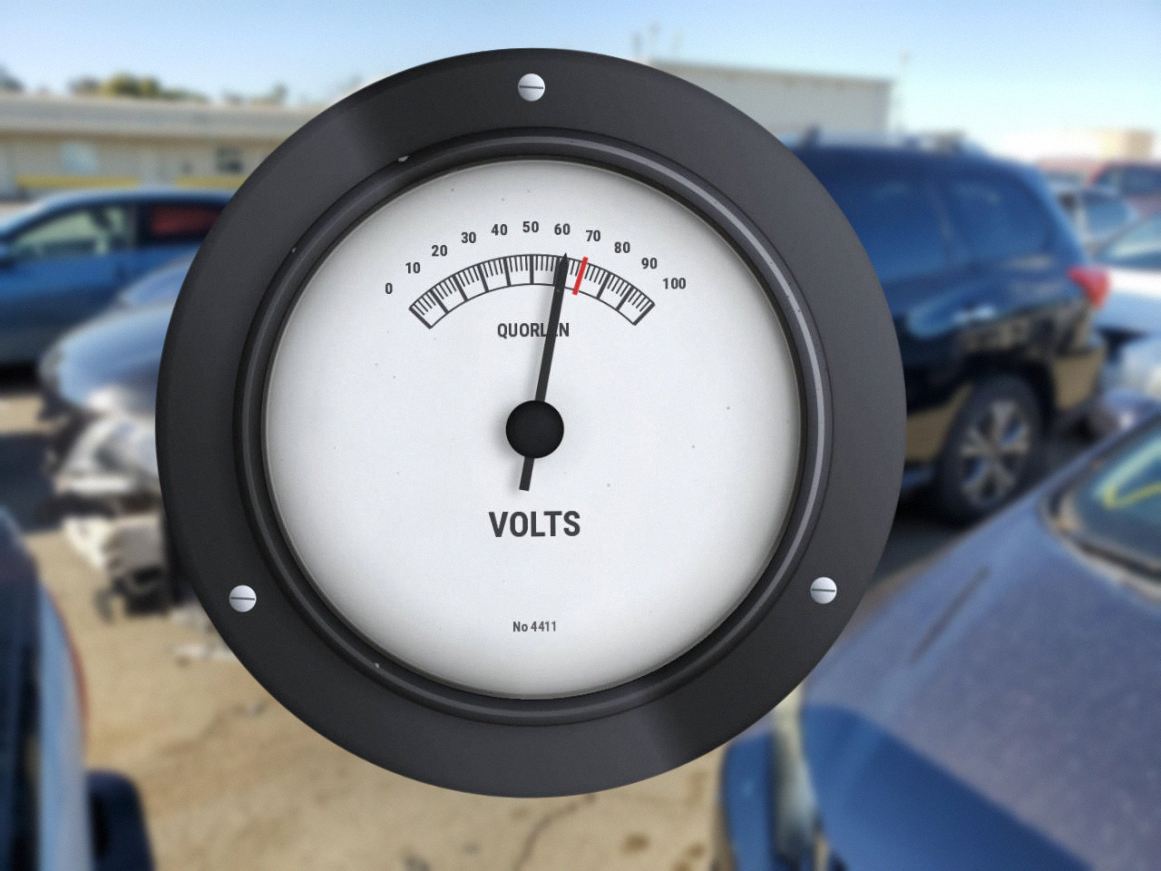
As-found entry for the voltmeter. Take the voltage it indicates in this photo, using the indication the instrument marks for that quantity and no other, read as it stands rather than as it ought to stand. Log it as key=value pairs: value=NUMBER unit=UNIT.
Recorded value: value=62 unit=V
